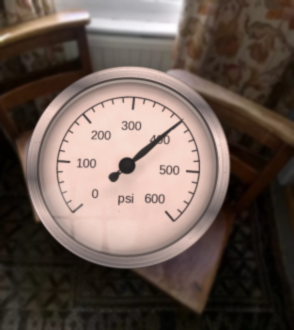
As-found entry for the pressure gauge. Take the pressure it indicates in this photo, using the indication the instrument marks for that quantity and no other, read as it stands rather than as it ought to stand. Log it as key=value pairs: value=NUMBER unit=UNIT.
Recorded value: value=400 unit=psi
